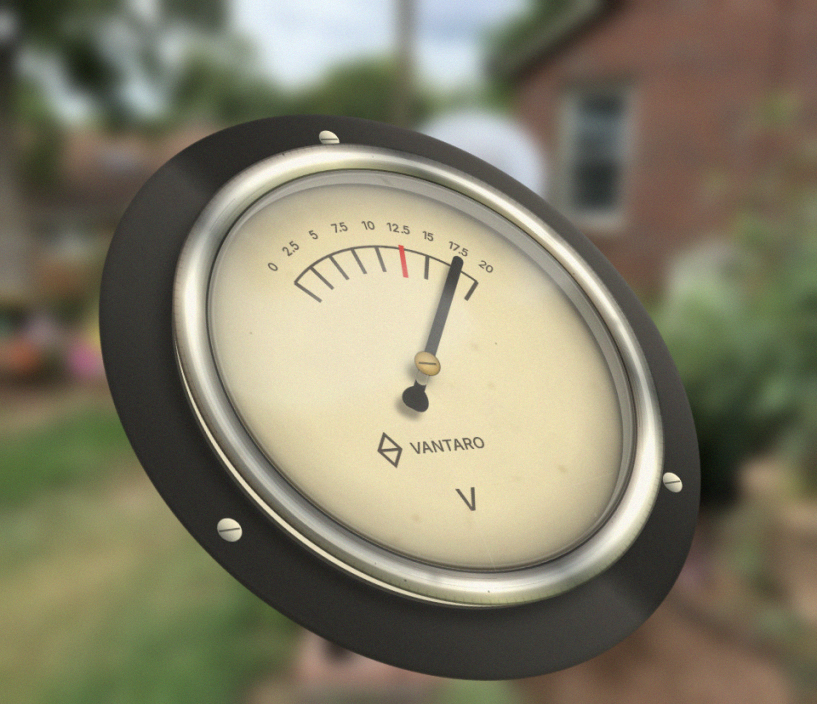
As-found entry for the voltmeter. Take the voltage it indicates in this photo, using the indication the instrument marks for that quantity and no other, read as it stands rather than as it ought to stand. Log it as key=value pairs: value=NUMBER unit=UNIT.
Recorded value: value=17.5 unit=V
